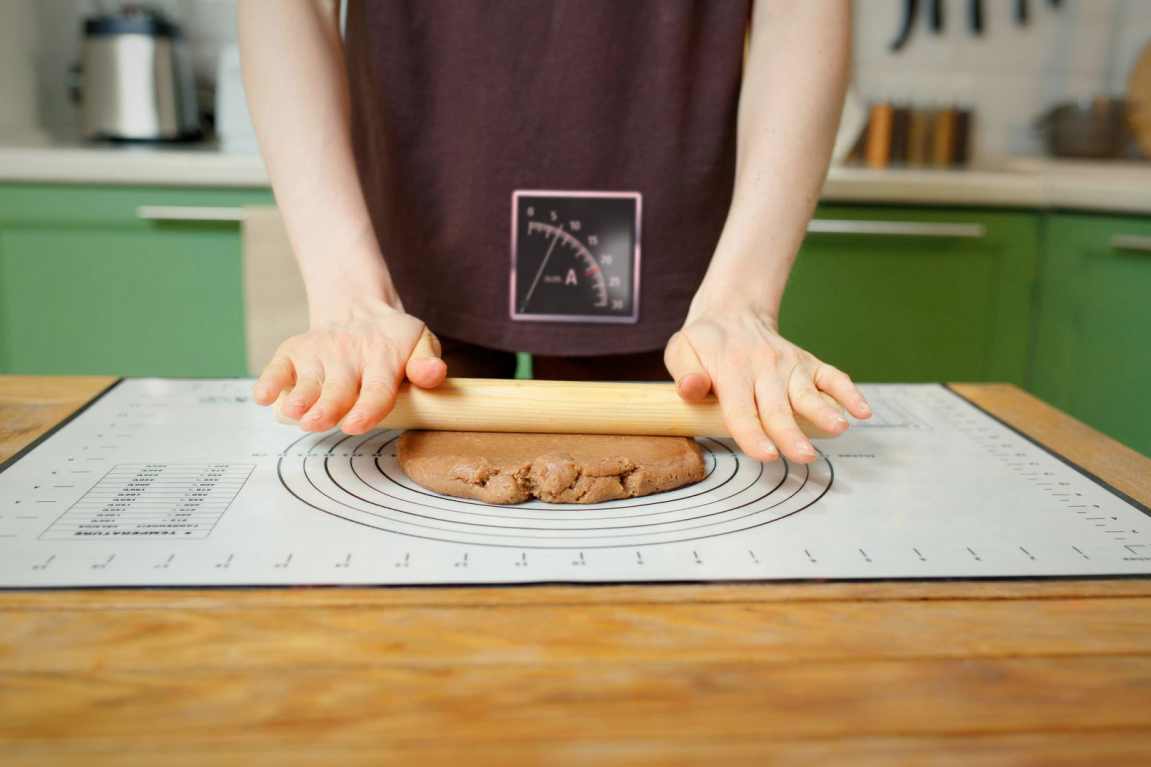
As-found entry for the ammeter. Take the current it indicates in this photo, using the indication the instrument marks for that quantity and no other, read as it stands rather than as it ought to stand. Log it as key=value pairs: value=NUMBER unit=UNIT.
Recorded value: value=7.5 unit=A
